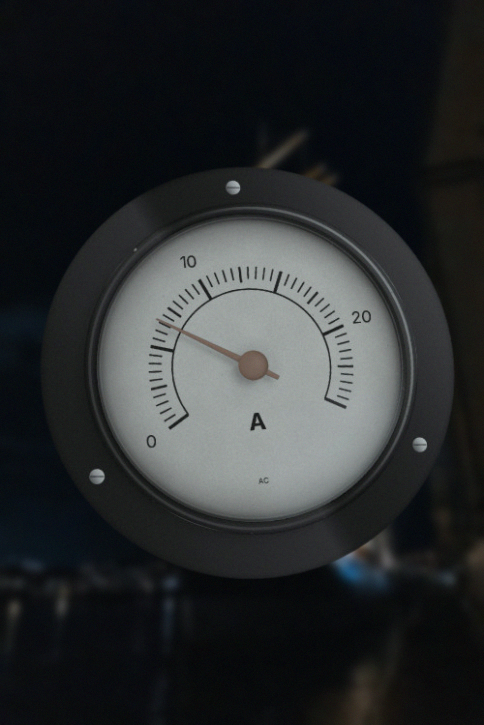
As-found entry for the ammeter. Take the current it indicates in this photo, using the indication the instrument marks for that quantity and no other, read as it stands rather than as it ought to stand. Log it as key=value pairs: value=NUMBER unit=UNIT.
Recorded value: value=6.5 unit=A
